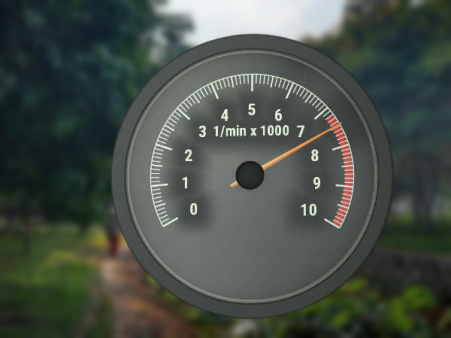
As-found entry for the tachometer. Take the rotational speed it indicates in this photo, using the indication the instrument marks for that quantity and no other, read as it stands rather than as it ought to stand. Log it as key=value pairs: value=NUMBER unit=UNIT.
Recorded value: value=7500 unit=rpm
